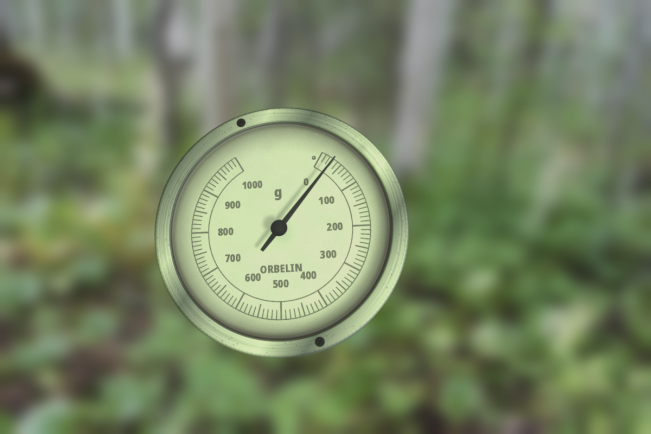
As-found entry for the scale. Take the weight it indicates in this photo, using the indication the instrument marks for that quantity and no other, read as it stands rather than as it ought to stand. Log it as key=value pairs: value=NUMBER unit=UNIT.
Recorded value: value=30 unit=g
